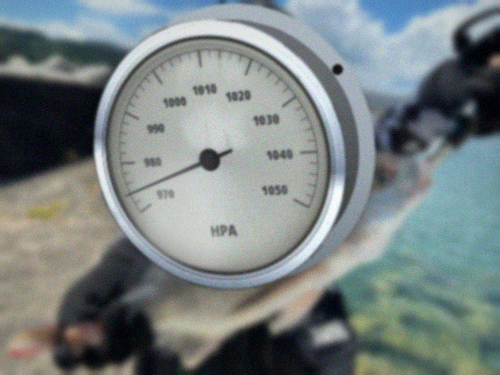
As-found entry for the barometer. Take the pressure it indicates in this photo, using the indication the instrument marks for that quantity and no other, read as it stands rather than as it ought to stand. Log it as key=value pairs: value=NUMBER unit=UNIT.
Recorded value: value=974 unit=hPa
